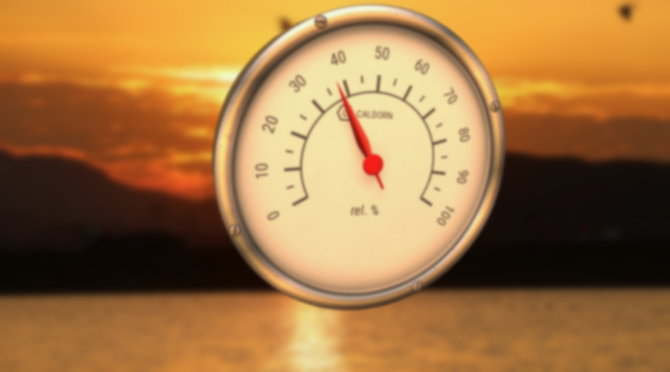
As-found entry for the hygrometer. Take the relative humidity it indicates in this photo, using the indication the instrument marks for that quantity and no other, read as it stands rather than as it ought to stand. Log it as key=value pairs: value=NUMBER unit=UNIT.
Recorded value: value=37.5 unit=%
